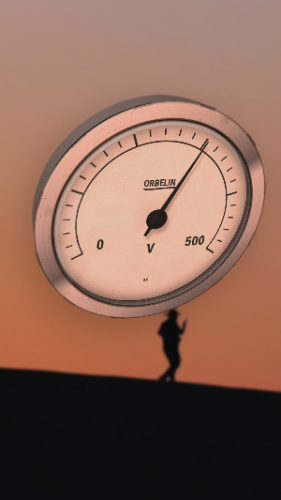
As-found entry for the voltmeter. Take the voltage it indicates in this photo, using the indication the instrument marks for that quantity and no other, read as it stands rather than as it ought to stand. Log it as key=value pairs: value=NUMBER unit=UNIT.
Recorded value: value=300 unit=V
